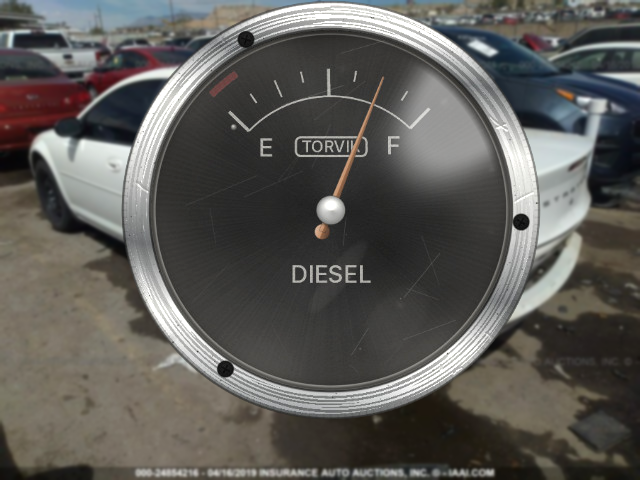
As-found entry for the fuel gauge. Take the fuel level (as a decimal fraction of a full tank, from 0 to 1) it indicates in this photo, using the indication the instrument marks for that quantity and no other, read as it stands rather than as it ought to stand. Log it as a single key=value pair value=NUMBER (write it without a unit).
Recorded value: value=0.75
